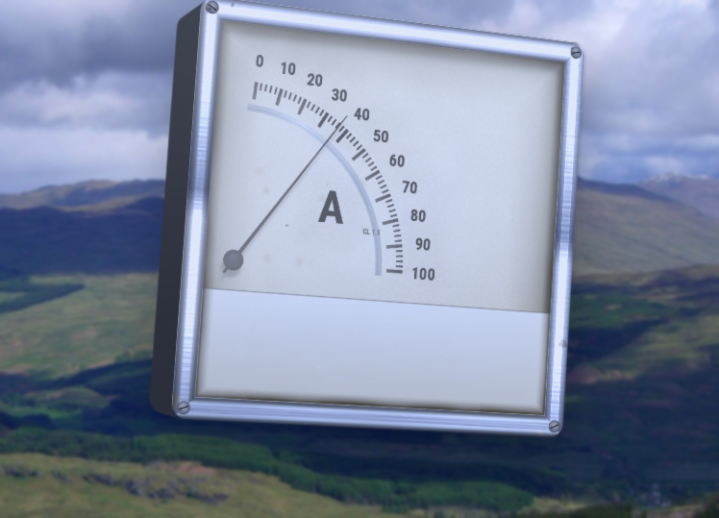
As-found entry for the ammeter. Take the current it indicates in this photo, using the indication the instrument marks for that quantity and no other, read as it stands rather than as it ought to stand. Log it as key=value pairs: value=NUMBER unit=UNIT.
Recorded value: value=36 unit=A
